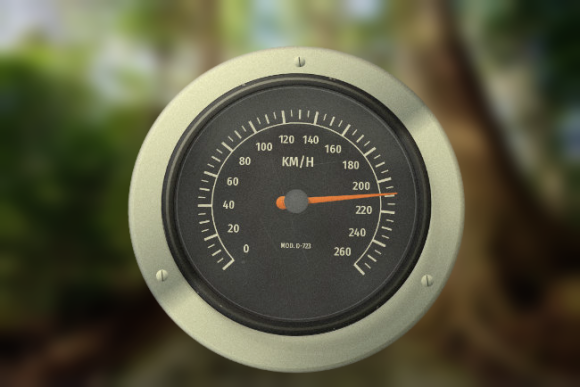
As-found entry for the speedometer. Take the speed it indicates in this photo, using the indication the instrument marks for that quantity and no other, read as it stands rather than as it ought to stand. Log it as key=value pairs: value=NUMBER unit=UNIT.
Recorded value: value=210 unit=km/h
